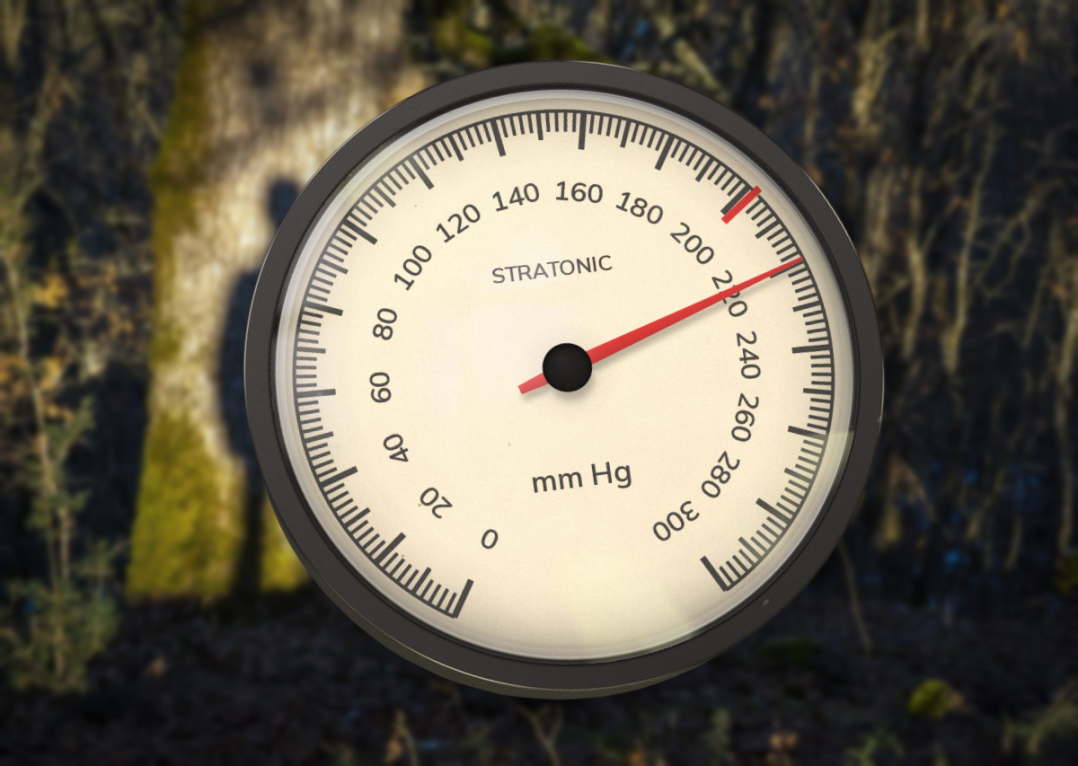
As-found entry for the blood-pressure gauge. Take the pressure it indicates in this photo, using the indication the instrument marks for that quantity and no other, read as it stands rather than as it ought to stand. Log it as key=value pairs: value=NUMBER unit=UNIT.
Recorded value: value=220 unit=mmHg
